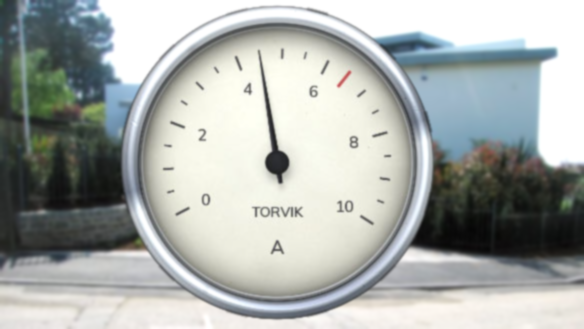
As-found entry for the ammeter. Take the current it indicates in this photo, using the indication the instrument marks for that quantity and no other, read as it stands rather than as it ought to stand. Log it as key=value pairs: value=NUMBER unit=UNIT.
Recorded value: value=4.5 unit=A
